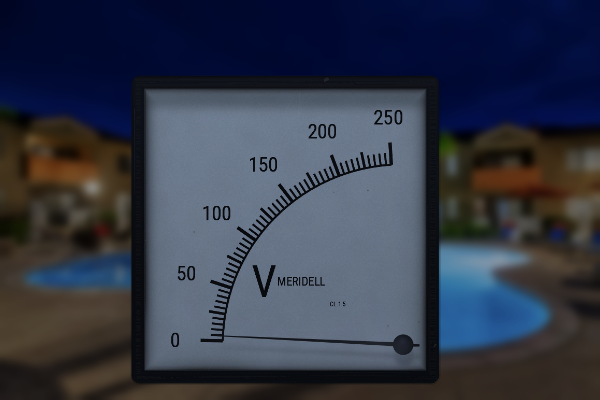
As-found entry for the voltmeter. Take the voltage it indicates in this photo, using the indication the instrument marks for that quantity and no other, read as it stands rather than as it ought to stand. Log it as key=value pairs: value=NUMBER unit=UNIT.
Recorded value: value=5 unit=V
